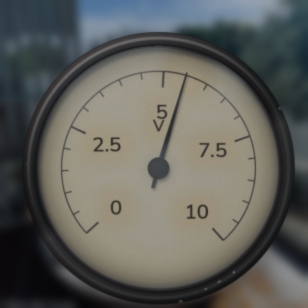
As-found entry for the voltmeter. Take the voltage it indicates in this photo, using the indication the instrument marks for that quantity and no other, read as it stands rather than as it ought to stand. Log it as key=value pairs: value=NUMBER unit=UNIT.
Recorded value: value=5.5 unit=V
